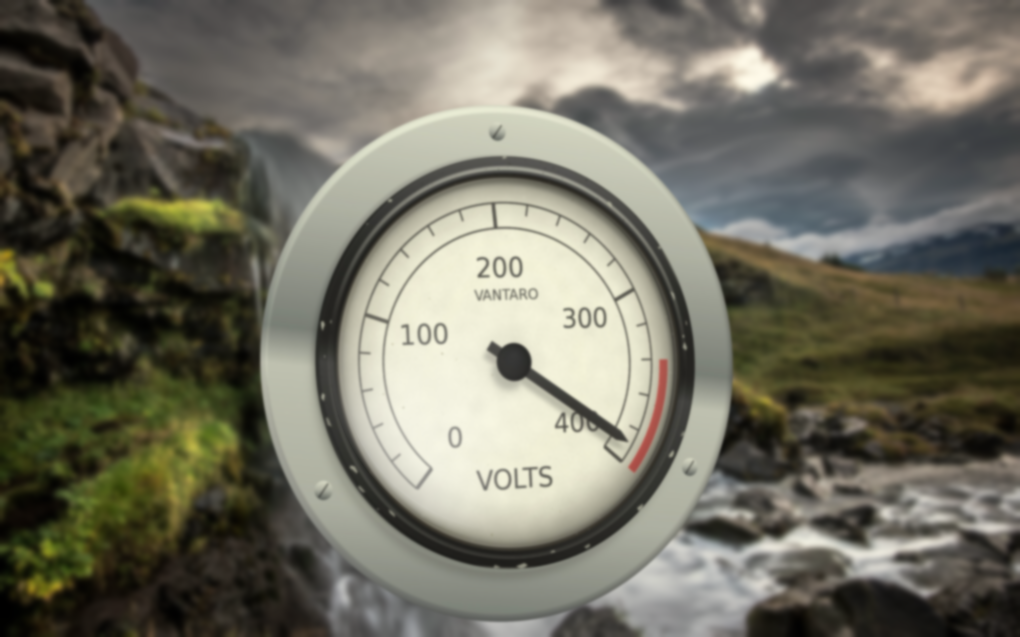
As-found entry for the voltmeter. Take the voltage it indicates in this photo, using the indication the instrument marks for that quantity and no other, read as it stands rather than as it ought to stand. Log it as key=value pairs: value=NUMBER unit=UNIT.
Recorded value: value=390 unit=V
